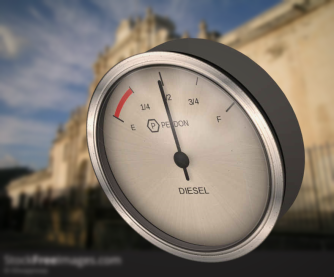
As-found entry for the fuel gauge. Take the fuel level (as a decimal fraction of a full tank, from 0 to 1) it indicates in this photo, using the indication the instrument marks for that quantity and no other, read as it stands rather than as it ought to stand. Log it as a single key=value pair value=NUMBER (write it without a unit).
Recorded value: value=0.5
